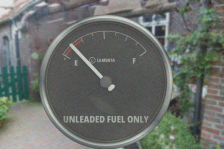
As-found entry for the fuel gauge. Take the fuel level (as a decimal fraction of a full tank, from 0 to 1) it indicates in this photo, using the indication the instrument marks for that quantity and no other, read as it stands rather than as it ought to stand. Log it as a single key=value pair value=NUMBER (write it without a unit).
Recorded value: value=0.125
